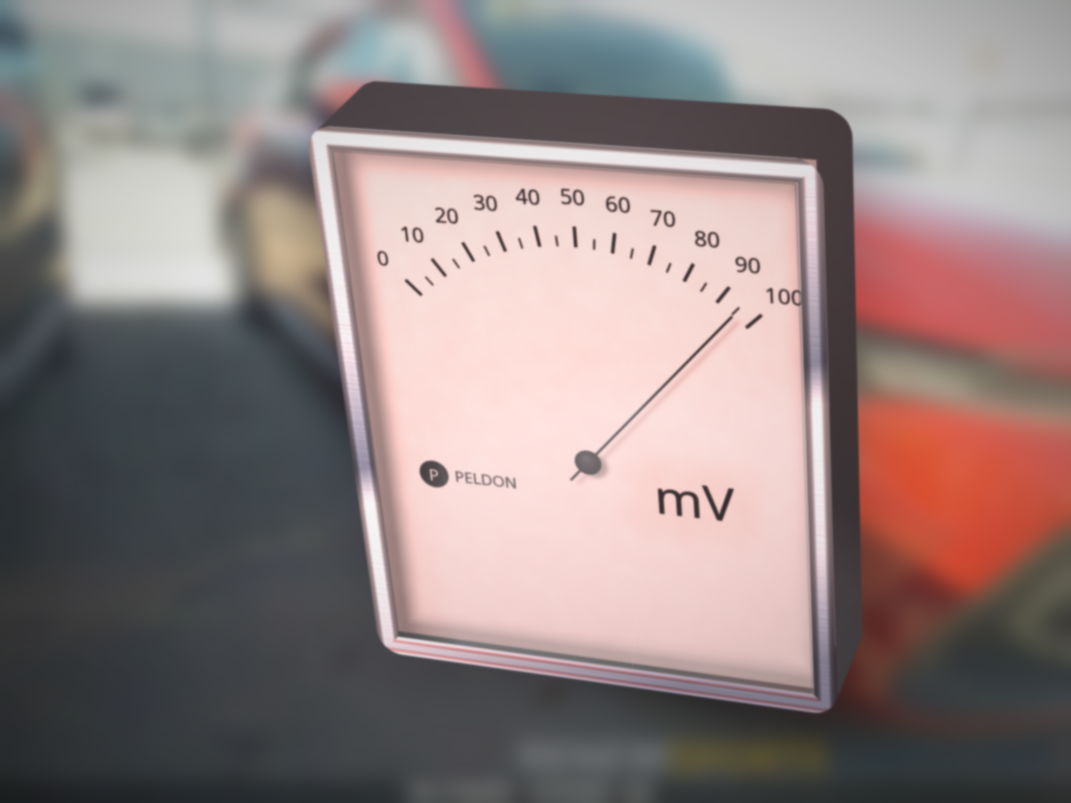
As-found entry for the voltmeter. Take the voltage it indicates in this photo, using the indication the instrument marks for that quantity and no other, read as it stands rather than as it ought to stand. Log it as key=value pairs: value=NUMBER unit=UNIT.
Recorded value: value=95 unit=mV
